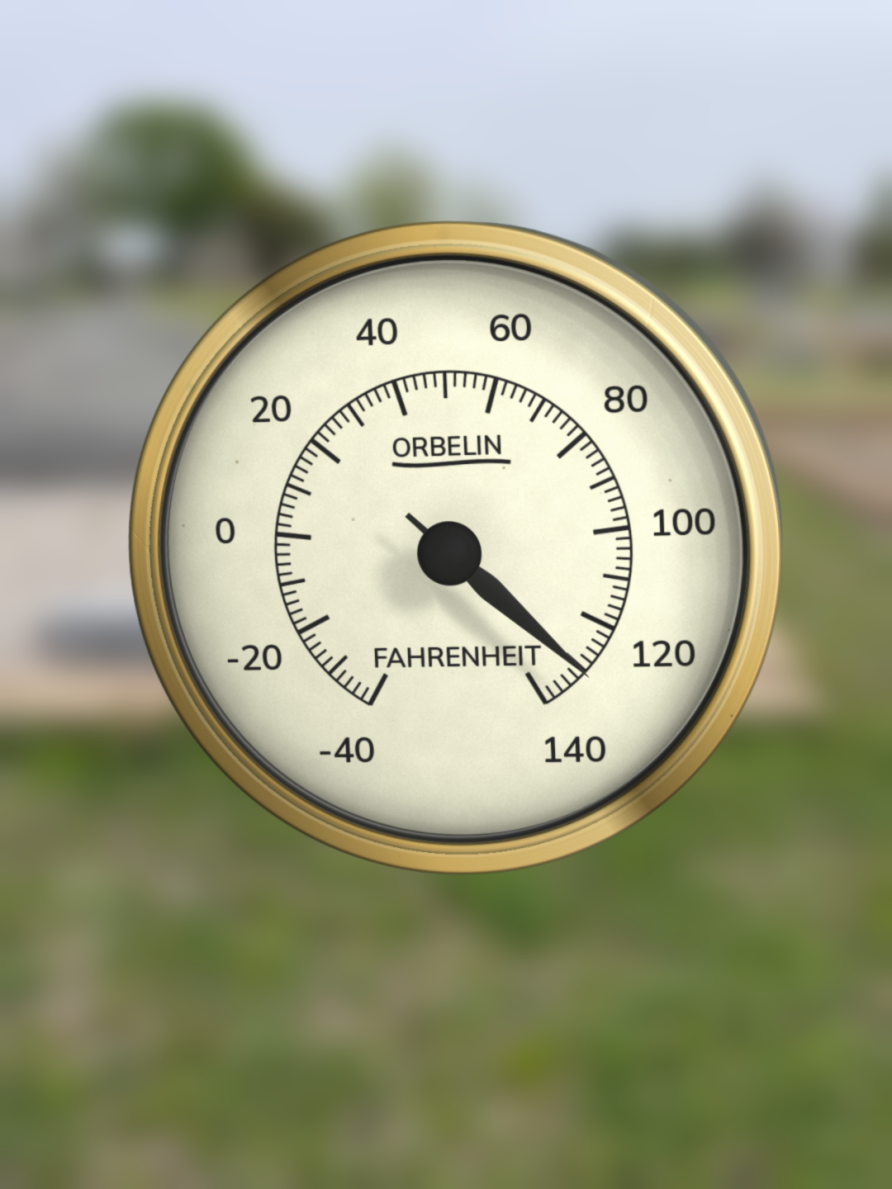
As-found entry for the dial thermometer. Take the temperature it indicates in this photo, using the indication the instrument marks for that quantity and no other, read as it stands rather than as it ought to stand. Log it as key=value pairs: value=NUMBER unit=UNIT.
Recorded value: value=130 unit=°F
